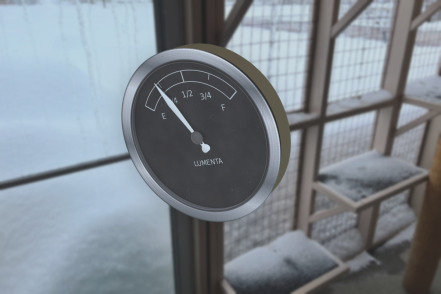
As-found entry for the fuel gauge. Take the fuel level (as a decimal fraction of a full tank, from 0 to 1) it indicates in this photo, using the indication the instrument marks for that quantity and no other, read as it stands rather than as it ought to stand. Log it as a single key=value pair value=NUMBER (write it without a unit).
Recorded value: value=0.25
